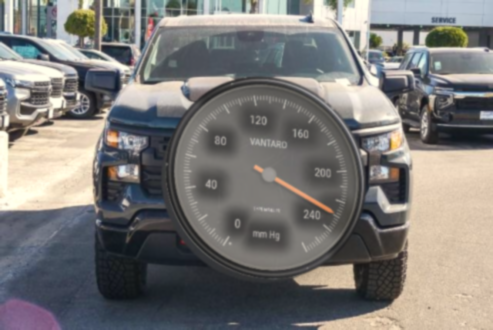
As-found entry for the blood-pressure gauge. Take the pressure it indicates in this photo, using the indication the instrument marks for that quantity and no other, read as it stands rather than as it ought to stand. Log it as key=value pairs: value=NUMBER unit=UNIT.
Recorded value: value=230 unit=mmHg
